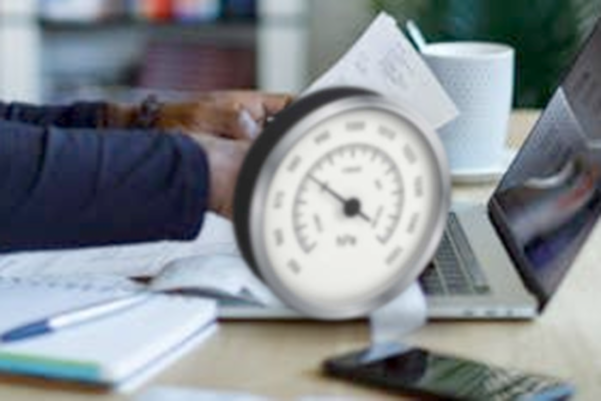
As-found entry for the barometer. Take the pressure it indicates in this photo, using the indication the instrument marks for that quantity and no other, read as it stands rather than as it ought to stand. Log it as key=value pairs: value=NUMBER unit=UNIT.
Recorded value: value=980 unit=hPa
